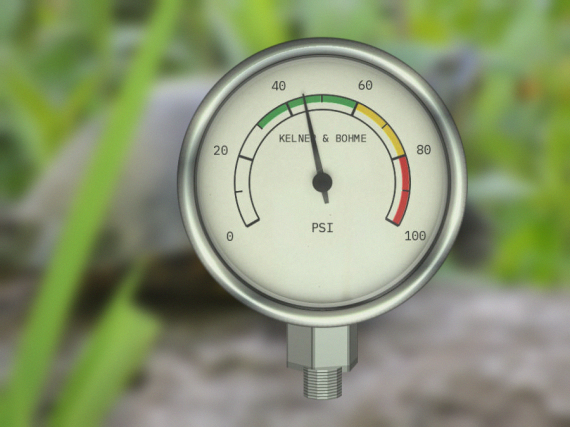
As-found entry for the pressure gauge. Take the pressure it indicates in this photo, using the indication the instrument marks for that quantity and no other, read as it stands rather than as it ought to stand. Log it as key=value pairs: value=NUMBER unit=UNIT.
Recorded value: value=45 unit=psi
